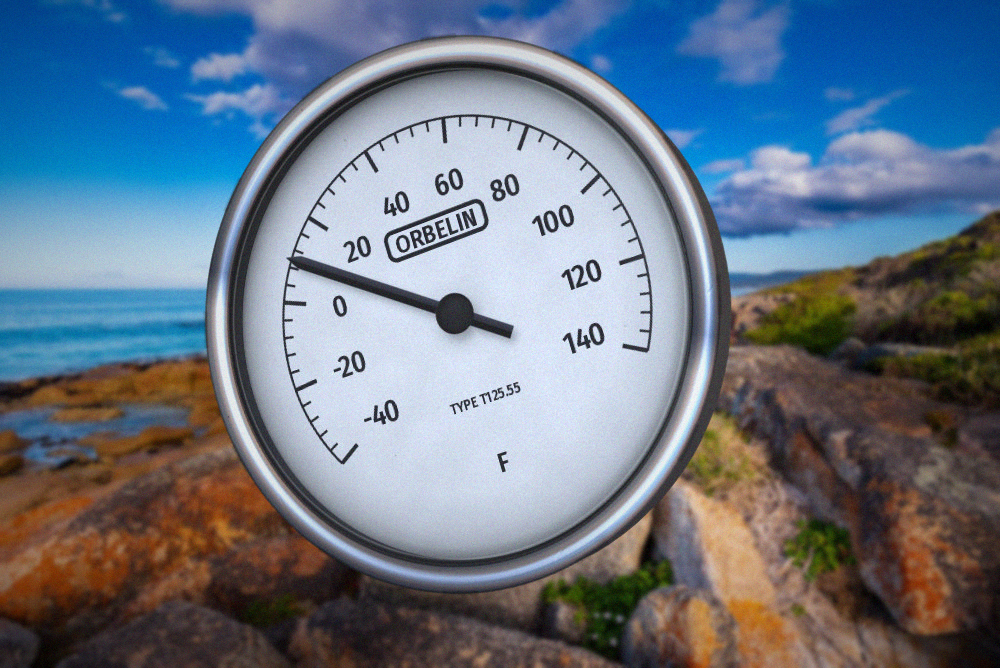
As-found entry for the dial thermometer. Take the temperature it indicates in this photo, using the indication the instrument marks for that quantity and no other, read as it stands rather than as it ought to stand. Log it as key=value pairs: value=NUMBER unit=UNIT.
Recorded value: value=10 unit=°F
